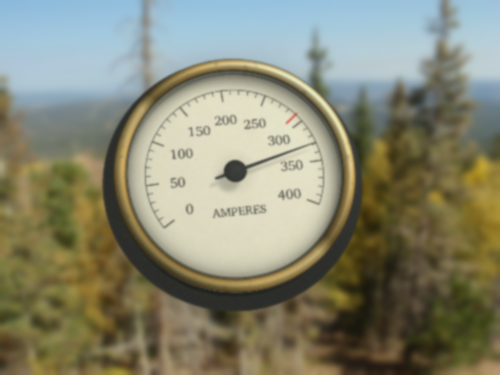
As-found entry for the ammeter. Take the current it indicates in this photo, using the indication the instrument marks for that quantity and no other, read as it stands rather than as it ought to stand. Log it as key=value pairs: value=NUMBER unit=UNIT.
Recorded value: value=330 unit=A
